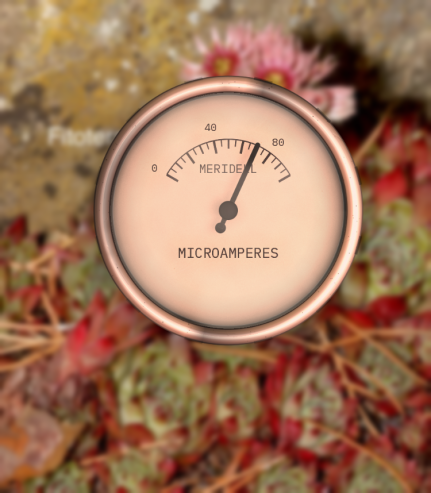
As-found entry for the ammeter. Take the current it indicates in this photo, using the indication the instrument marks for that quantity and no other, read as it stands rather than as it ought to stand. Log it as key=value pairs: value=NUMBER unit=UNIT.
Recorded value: value=70 unit=µA
